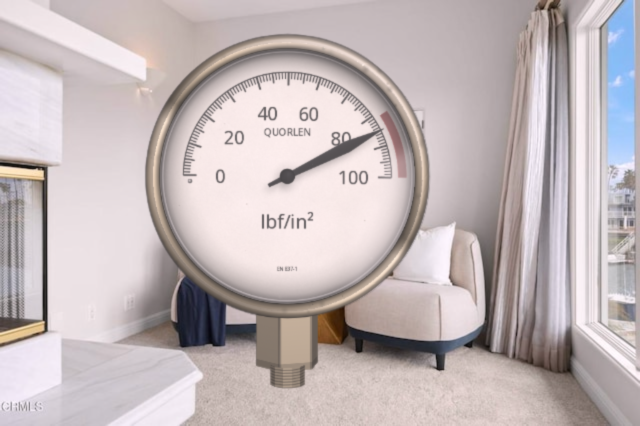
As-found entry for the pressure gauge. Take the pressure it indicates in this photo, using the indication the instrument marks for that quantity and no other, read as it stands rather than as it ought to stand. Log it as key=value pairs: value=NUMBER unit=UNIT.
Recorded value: value=85 unit=psi
